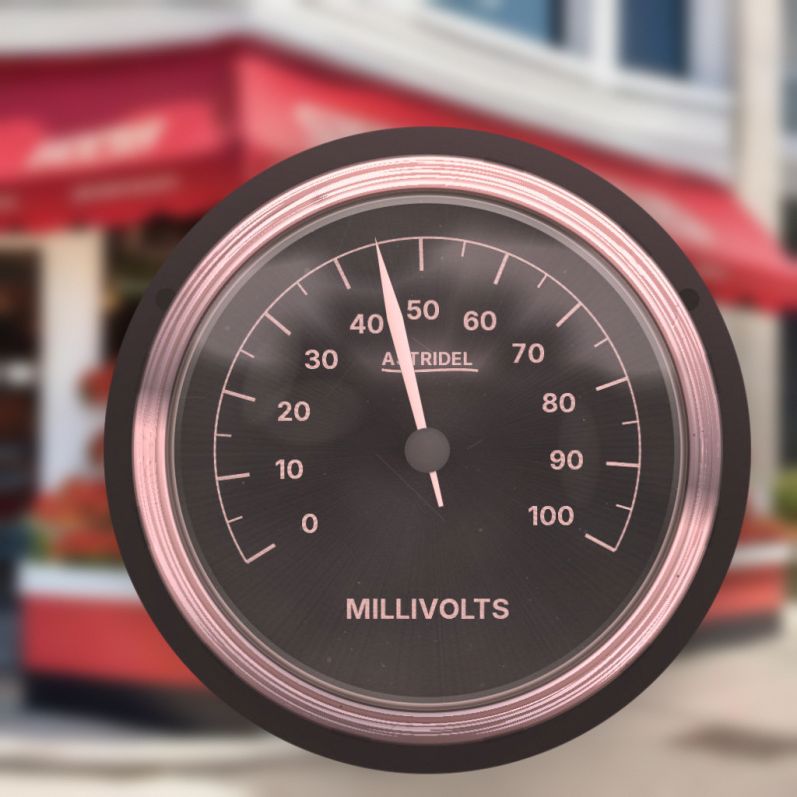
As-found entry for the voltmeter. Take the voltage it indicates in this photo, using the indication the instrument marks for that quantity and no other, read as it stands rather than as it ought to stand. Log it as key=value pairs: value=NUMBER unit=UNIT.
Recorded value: value=45 unit=mV
